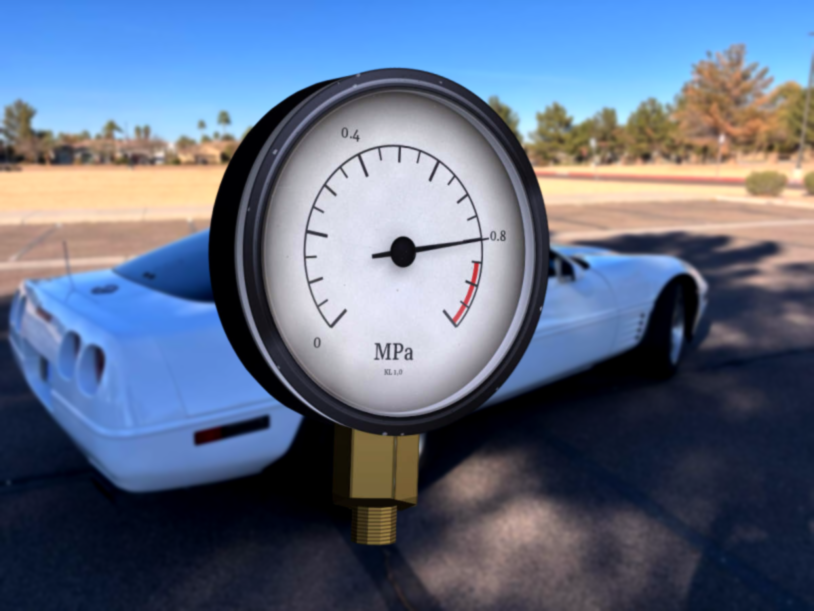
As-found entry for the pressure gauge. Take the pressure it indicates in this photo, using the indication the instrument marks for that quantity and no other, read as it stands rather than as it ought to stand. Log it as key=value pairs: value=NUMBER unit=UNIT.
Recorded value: value=0.8 unit=MPa
